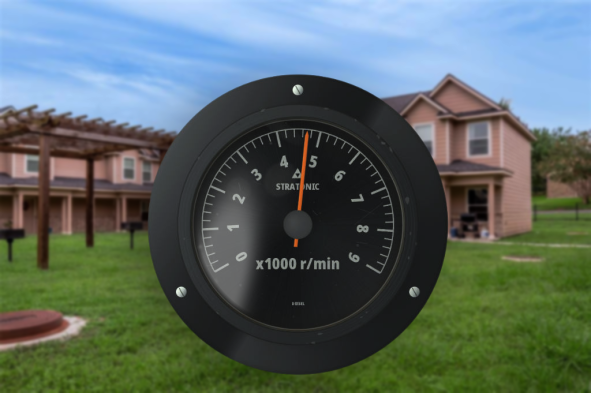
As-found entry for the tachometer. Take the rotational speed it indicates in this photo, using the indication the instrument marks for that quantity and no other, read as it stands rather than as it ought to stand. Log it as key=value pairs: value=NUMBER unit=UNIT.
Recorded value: value=4700 unit=rpm
